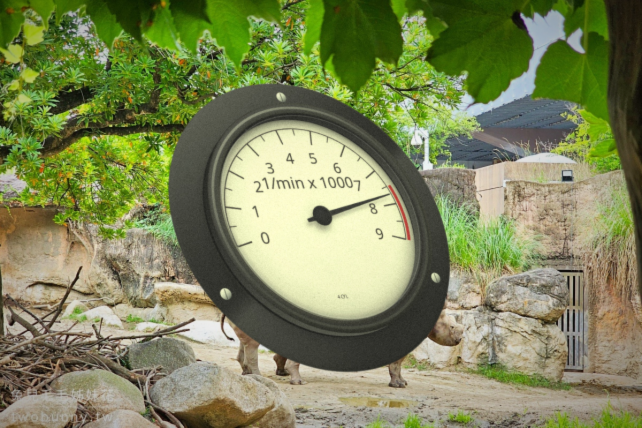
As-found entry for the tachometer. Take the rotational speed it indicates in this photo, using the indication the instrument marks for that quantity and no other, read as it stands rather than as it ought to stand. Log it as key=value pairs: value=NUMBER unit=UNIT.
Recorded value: value=7750 unit=rpm
